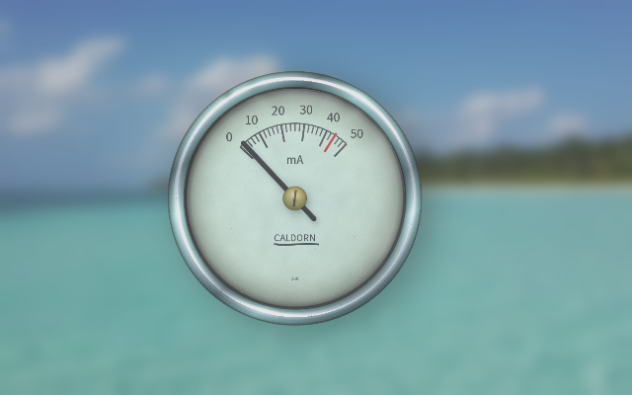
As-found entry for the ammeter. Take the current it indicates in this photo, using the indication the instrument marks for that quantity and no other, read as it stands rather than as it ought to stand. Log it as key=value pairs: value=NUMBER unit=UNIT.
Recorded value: value=2 unit=mA
